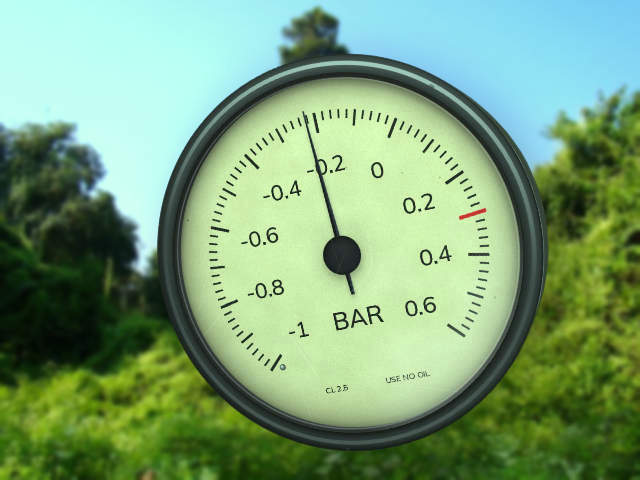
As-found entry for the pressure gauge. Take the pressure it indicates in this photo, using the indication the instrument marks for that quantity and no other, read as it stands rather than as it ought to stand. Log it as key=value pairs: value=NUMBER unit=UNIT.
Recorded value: value=-0.22 unit=bar
